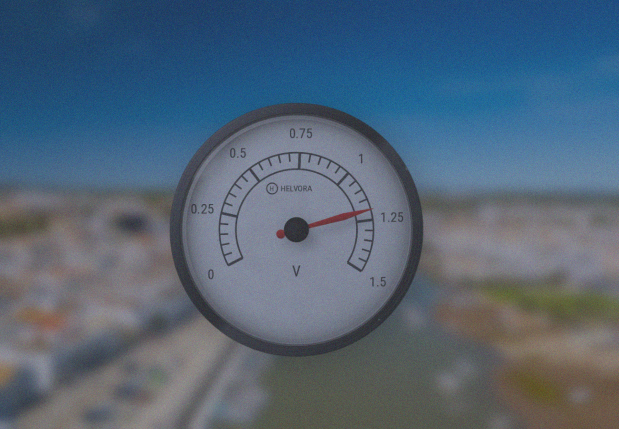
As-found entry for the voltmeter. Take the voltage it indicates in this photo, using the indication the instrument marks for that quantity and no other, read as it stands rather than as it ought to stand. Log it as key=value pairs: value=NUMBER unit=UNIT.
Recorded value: value=1.2 unit=V
